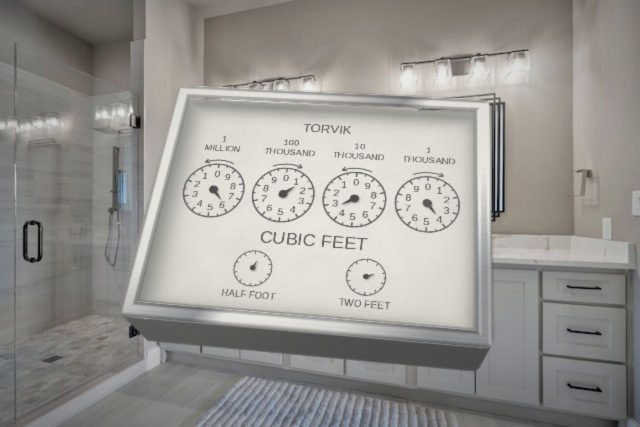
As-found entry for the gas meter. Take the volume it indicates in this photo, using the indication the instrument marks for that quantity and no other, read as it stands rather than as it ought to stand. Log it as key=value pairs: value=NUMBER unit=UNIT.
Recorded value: value=613400 unit=ft³
